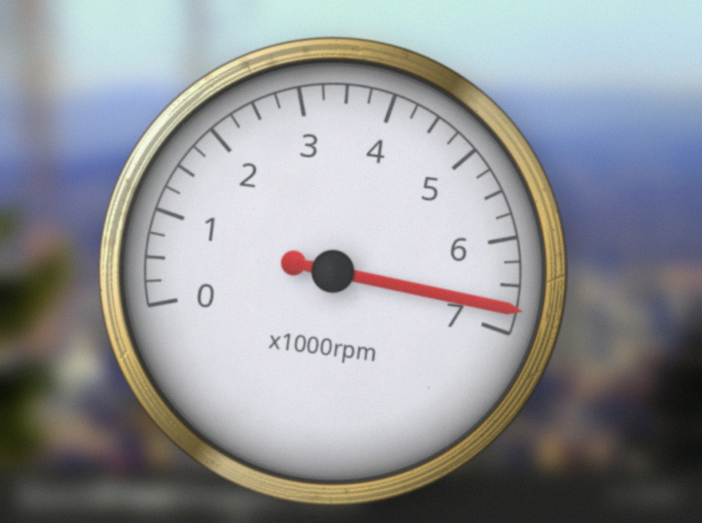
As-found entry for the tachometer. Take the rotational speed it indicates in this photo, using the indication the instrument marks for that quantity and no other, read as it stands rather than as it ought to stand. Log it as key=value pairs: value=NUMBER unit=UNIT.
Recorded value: value=6750 unit=rpm
